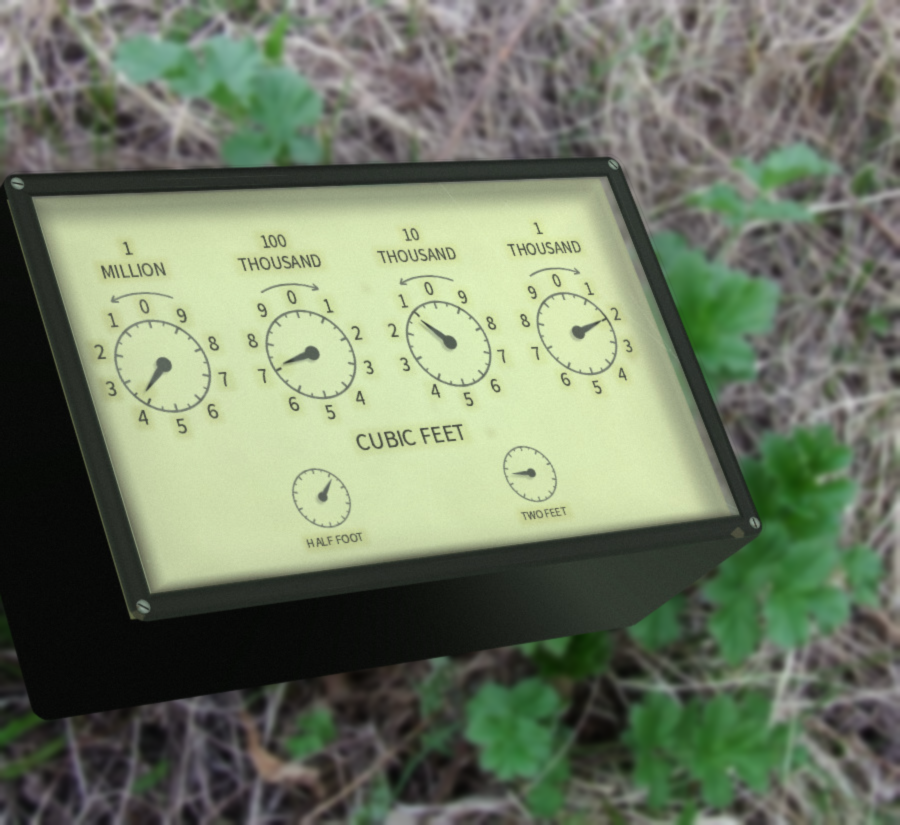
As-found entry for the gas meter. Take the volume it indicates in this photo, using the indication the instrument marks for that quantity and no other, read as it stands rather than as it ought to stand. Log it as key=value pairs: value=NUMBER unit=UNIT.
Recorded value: value=371200 unit=ft³
